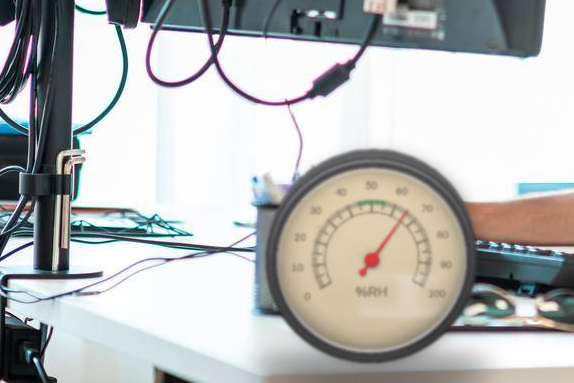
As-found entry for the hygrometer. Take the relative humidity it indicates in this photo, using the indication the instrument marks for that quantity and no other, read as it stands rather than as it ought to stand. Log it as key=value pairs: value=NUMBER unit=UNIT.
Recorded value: value=65 unit=%
